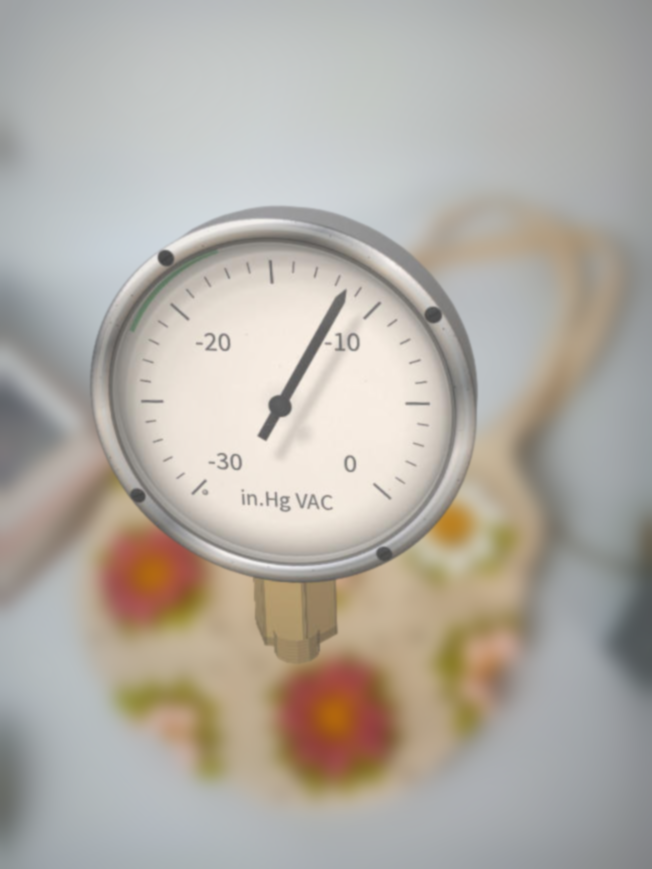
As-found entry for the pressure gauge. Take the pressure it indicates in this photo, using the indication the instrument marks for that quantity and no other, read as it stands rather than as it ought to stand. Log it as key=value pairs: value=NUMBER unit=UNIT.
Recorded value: value=-11.5 unit=inHg
